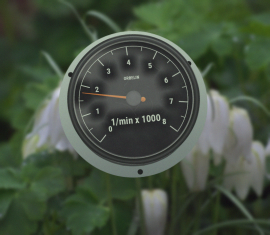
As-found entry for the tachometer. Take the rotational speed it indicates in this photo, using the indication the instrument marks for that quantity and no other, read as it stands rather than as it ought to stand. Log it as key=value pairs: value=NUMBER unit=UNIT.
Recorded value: value=1750 unit=rpm
